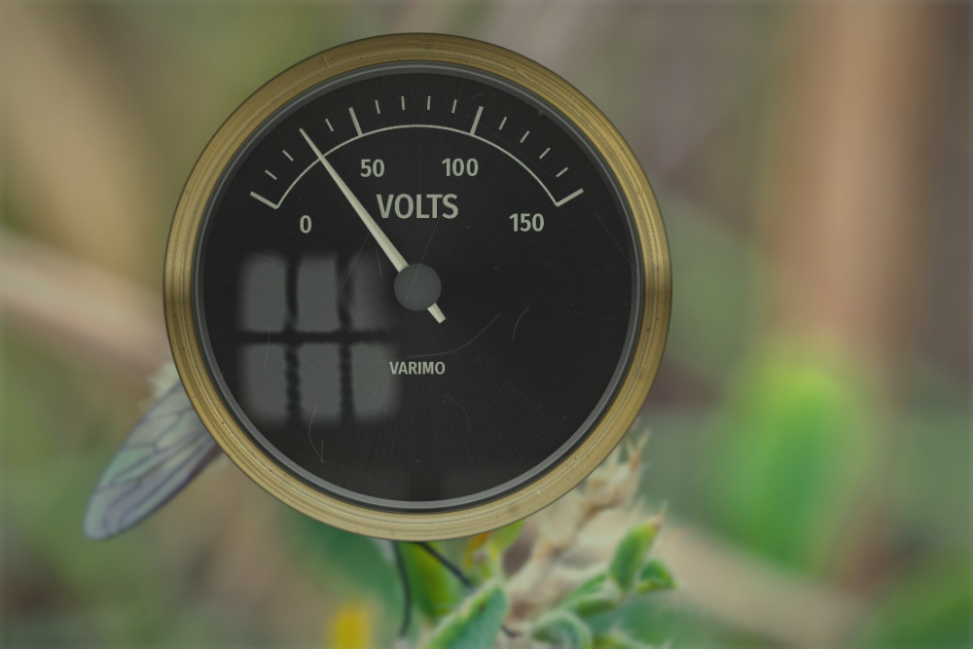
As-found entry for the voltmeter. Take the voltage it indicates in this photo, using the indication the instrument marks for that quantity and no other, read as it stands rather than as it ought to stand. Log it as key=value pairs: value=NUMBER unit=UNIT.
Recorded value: value=30 unit=V
